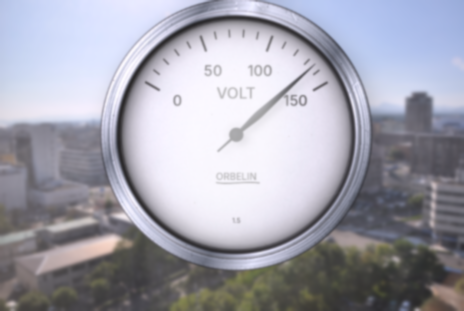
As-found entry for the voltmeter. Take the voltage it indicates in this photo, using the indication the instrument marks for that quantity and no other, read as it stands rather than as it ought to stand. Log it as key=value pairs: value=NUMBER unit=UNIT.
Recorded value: value=135 unit=V
